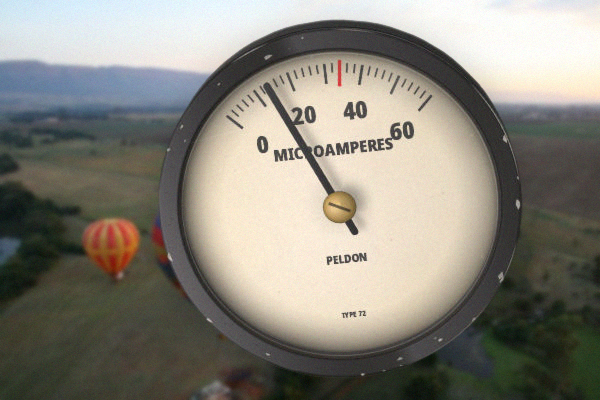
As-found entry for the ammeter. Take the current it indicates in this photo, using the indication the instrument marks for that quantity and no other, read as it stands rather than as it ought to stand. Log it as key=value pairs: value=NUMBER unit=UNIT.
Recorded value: value=14 unit=µA
